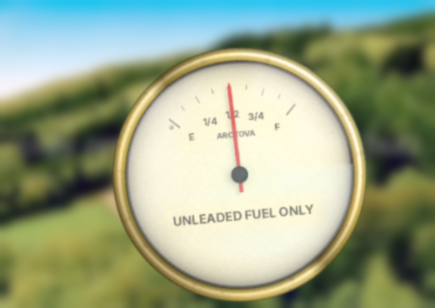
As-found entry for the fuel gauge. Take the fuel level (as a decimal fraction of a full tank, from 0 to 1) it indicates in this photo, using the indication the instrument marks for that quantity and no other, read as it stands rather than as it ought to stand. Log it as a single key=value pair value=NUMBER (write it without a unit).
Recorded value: value=0.5
